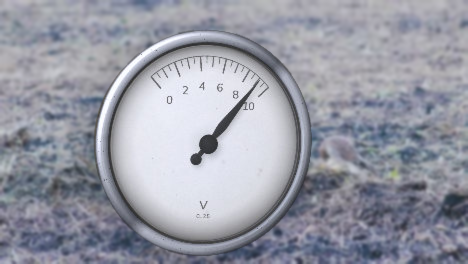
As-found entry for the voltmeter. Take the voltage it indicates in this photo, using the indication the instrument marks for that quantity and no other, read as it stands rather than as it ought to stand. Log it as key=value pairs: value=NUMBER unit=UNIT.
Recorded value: value=9 unit=V
